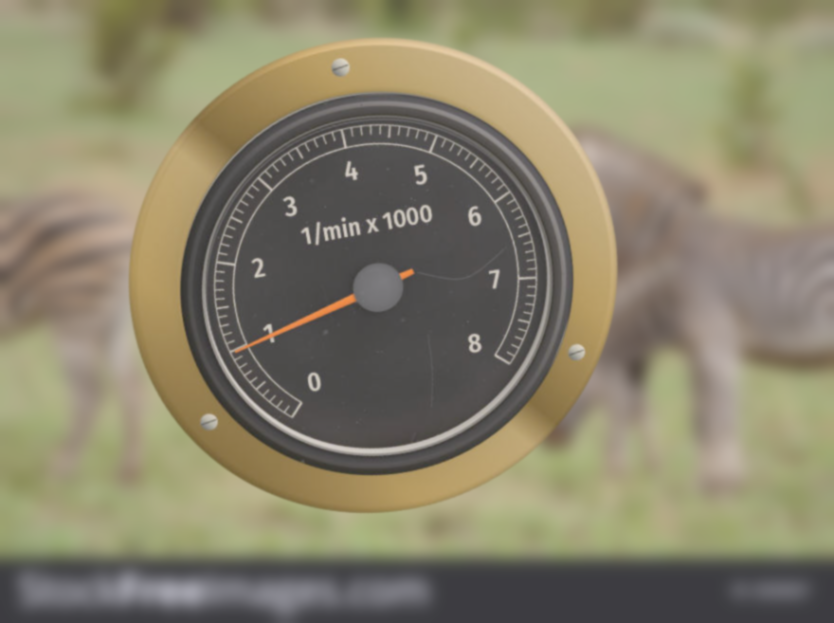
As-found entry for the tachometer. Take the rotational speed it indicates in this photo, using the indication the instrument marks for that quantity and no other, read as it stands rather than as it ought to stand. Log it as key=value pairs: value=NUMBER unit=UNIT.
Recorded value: value=1000 unit=rpm
